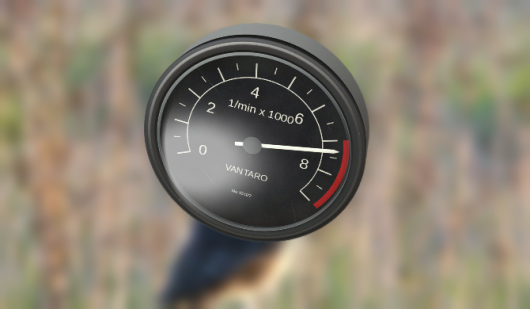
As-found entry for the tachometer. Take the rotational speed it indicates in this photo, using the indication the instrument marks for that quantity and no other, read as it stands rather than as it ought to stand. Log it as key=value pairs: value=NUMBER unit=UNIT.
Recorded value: value=7250 unit=rpm
